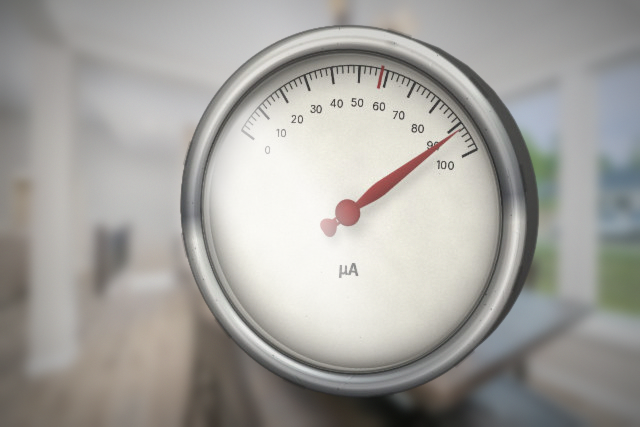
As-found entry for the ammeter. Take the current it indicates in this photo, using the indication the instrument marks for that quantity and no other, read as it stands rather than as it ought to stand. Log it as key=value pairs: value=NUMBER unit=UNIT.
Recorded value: value=92 unit=µA
